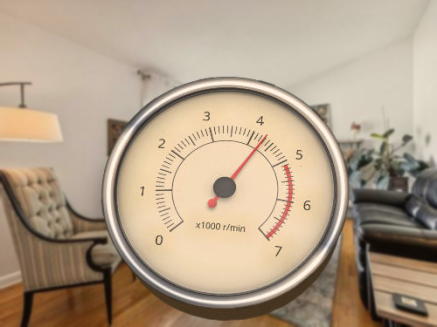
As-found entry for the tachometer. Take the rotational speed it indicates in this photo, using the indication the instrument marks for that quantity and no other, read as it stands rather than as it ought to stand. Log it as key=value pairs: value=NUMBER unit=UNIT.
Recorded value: value=4300 unit=rpm
